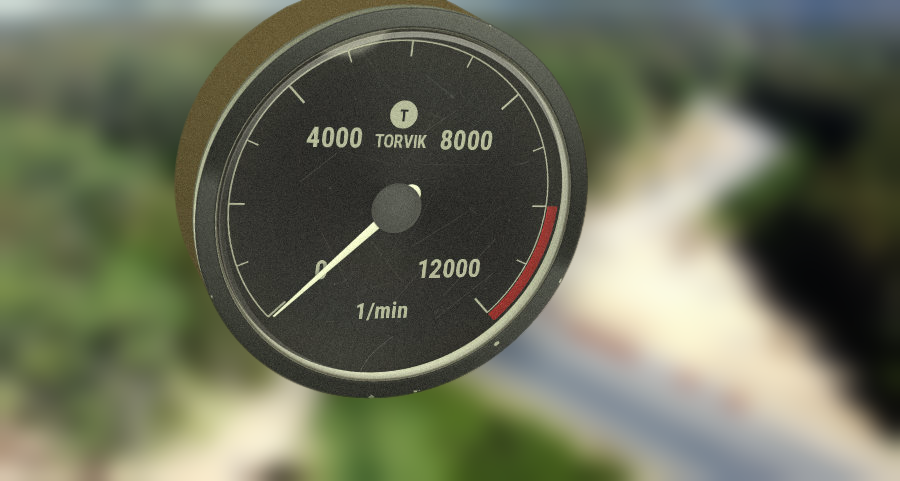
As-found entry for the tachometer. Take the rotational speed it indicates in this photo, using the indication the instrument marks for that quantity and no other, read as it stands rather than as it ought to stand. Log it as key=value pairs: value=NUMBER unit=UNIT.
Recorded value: value=0 unit=rpm
